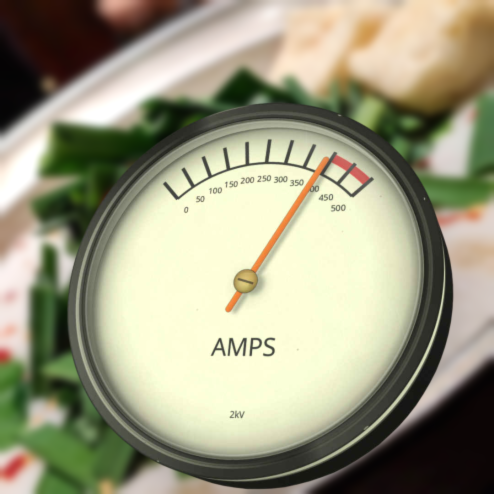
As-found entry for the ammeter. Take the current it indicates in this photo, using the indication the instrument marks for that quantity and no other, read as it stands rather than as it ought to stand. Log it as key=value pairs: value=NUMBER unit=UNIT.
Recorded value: value=400 unit=A
